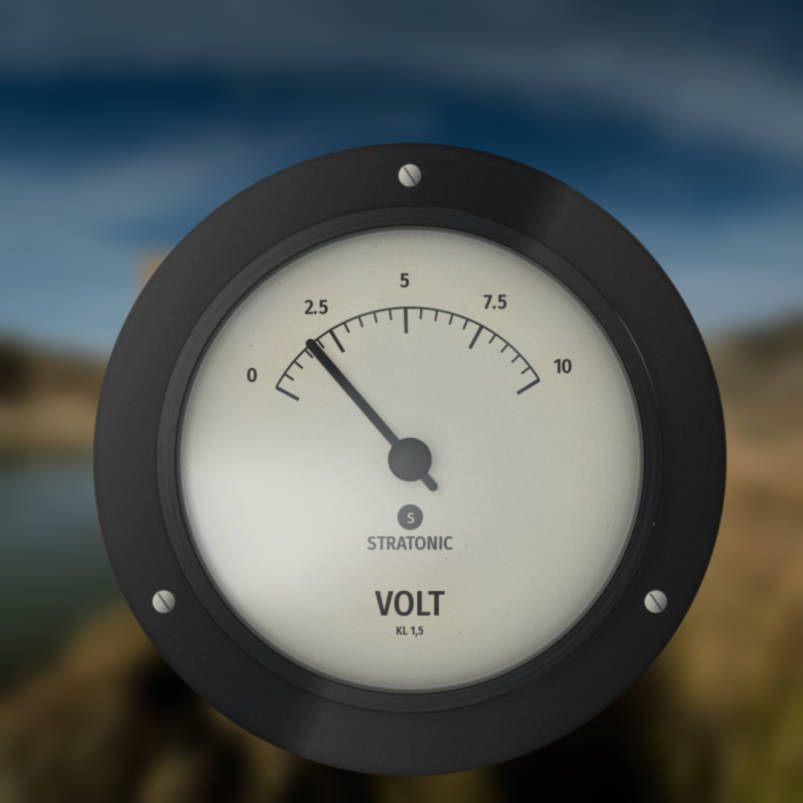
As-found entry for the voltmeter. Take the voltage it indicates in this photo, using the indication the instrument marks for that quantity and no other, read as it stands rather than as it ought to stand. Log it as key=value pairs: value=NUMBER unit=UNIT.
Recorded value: value=1.75 unit=V
